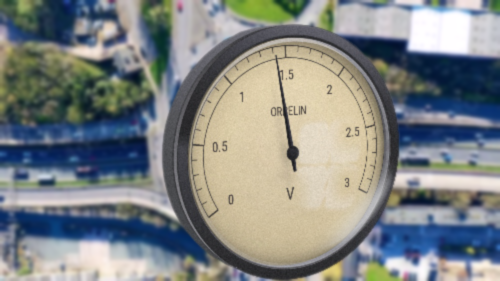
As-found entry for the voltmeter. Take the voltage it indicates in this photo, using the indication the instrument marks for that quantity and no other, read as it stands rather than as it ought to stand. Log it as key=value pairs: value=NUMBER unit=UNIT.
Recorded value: value=1.4 unit=V
